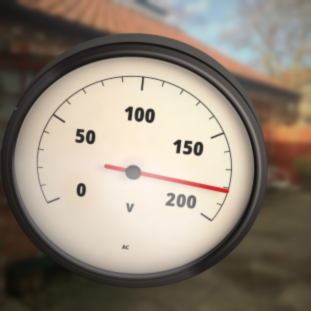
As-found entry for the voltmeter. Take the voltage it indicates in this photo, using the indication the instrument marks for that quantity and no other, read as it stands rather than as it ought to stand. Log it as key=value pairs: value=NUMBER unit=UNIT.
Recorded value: value=180 unit=V
